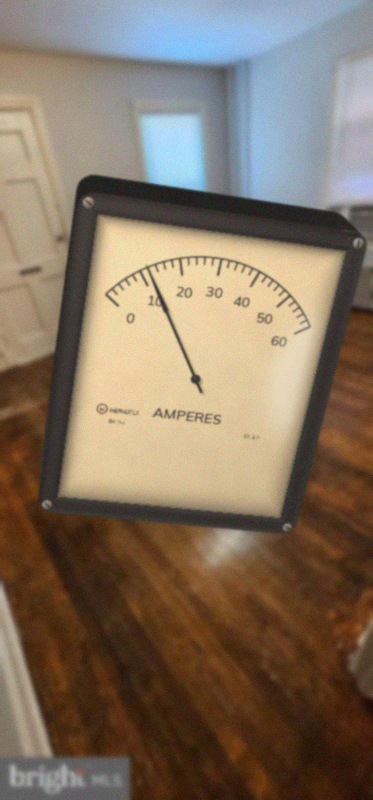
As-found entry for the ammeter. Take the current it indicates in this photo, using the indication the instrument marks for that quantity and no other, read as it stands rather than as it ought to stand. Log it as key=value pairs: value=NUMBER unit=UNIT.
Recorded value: value=12 unit=A
